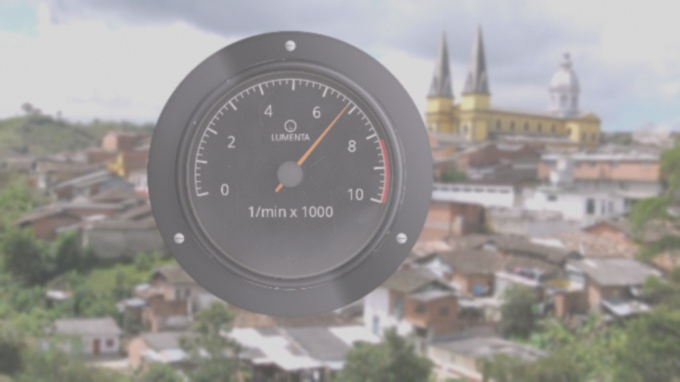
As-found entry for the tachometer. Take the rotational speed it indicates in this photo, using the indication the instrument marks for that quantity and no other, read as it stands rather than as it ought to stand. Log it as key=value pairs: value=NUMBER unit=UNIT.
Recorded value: value=6800 unit=rpm
